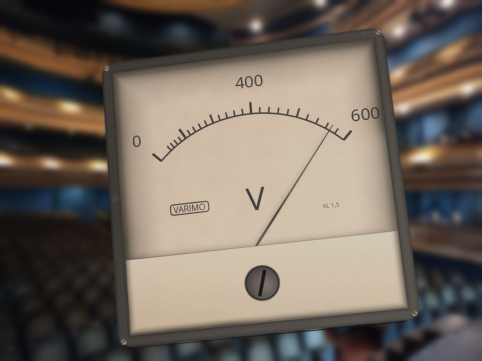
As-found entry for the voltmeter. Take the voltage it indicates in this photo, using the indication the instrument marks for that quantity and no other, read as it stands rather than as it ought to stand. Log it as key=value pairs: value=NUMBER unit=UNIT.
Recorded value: value=570 unit=V
